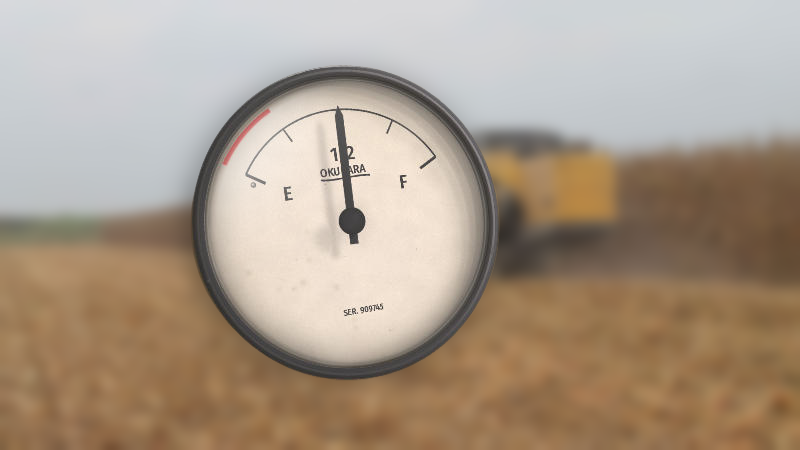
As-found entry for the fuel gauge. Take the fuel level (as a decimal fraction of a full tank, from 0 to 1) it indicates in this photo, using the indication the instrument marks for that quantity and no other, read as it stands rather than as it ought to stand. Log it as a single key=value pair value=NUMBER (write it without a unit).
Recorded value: value=0.5
